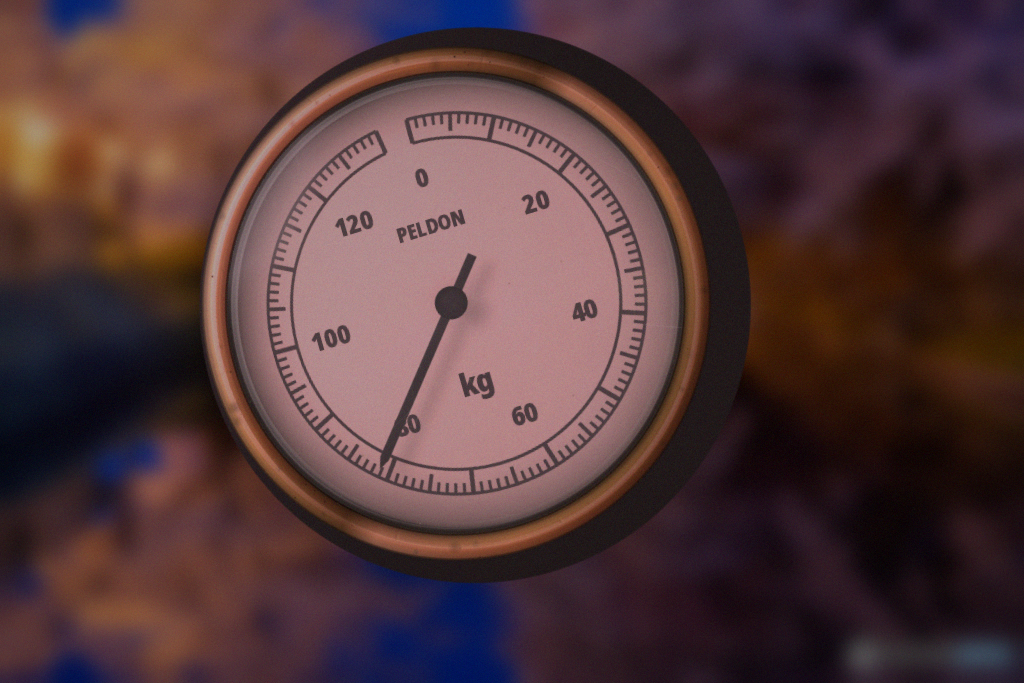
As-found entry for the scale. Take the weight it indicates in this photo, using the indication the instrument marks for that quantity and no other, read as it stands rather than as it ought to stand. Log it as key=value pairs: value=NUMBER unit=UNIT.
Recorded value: value=81 unit=kg
